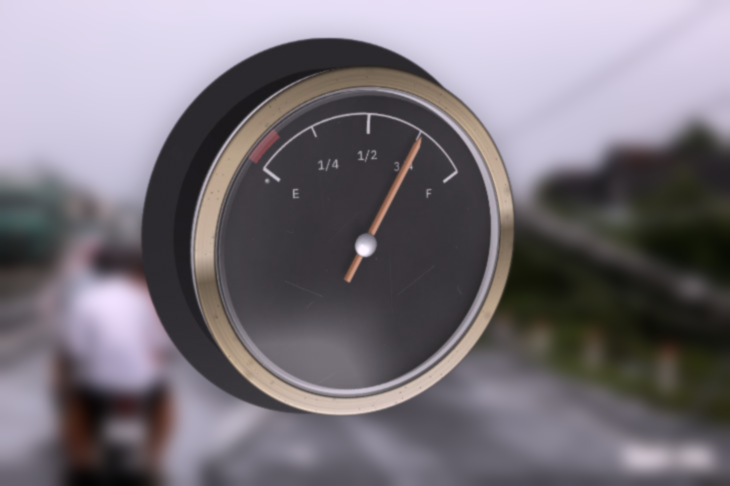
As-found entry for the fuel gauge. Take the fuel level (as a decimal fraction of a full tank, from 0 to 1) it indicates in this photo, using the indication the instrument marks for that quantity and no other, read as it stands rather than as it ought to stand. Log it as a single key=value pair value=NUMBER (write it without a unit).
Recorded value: value=0.75
